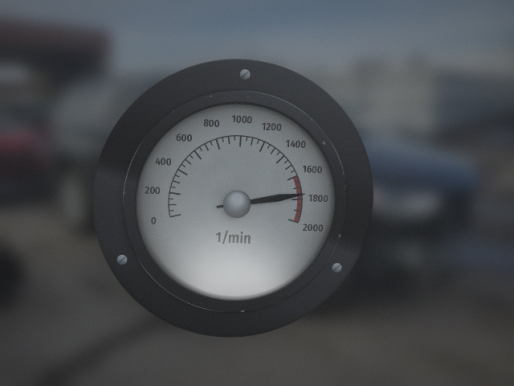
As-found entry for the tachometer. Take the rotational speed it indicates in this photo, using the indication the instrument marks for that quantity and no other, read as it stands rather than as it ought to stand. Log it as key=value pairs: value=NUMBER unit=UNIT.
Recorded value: value=1750 unit=rpm
